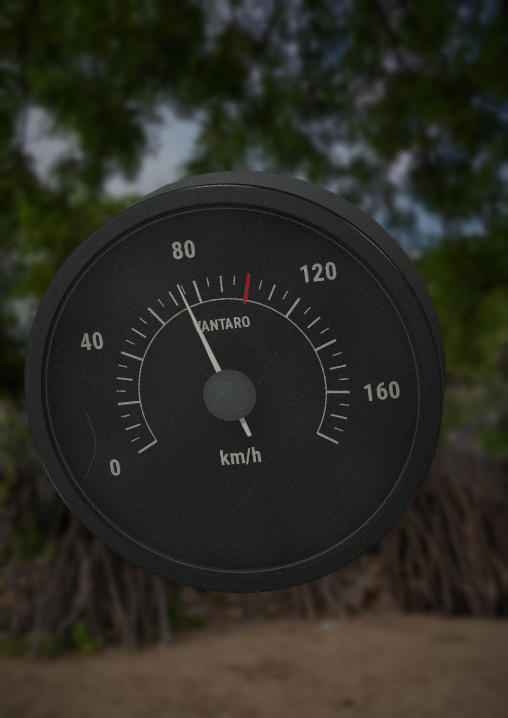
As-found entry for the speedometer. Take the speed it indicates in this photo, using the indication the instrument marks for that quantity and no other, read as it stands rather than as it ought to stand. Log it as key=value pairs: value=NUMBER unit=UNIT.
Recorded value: value=75 unit=km/h
